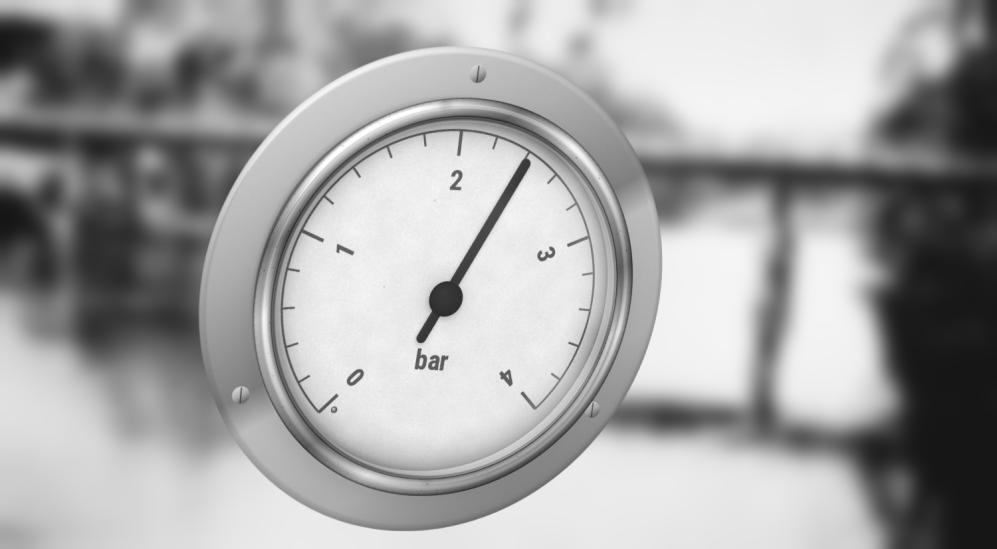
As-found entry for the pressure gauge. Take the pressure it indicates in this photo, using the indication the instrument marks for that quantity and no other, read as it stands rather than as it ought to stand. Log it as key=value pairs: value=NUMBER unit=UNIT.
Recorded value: value=2.4 unit=bar
